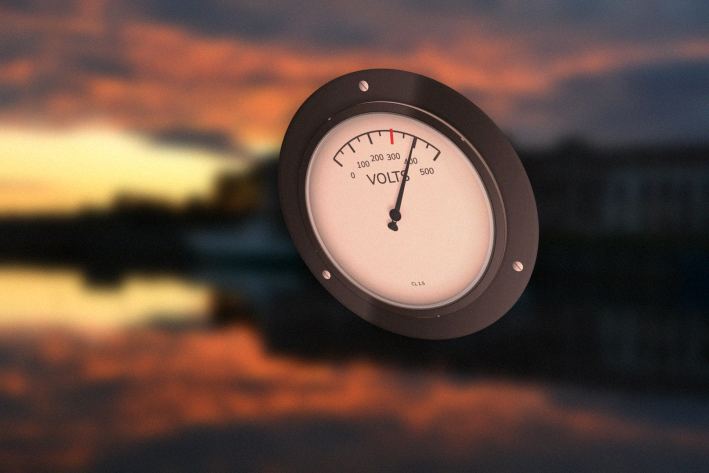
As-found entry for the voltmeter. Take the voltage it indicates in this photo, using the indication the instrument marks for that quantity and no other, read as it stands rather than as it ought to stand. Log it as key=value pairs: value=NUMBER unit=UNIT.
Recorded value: value=400 unit=V
